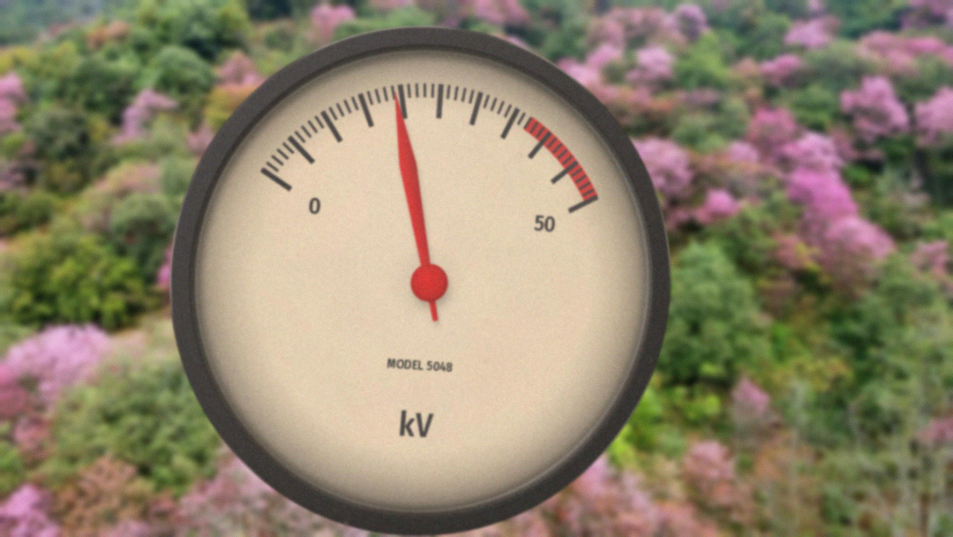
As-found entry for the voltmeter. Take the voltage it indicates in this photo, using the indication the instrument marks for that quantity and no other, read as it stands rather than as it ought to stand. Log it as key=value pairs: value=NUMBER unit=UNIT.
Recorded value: value=19 unit=kV
